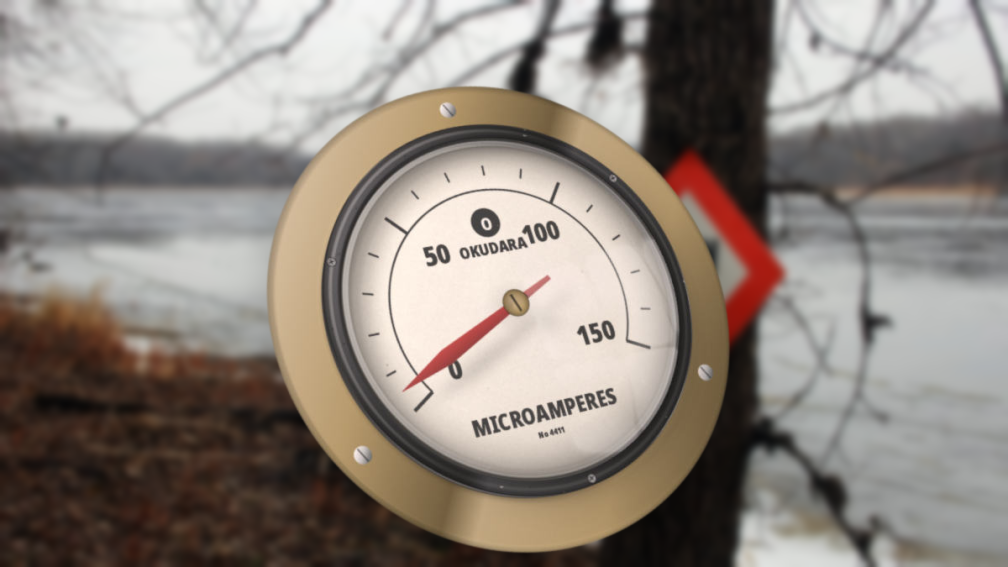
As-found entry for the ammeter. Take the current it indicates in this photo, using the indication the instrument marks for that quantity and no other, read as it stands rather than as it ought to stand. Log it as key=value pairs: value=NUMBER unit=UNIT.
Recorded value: value=5 unit=µA
